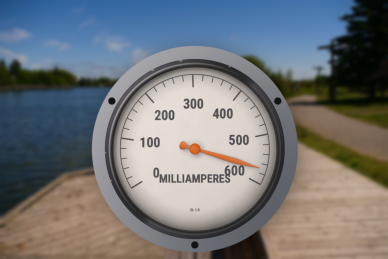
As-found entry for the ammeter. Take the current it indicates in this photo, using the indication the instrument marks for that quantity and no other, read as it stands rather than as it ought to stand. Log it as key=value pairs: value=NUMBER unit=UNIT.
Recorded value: value=570 unit=mA
